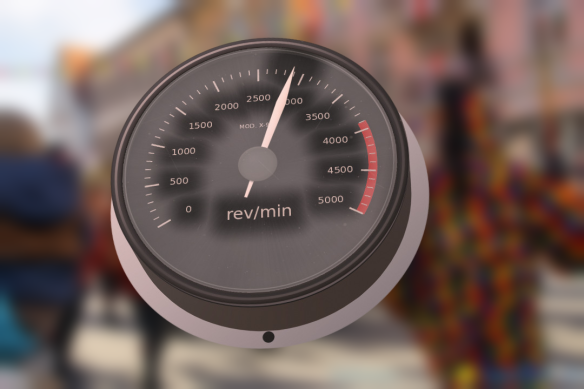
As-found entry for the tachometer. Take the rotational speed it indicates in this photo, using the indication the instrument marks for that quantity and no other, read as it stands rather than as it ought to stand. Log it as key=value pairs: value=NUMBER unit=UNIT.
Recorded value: value=2900 unit=rpm
